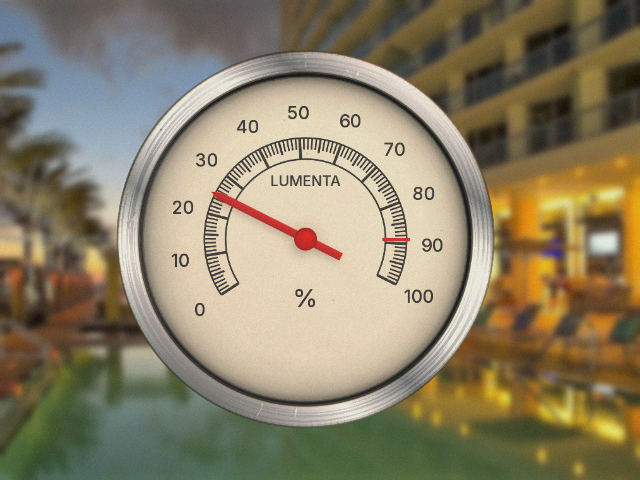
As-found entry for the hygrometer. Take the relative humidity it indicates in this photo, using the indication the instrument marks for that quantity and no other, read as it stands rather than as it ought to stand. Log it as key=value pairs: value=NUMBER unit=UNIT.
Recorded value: value=25 unit=%
